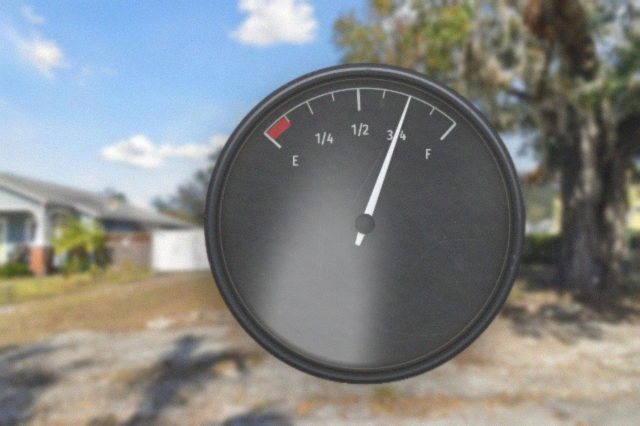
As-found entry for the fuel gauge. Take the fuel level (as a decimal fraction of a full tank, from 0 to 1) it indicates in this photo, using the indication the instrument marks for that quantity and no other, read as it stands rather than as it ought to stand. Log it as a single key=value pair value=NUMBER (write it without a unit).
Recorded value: value=0.75
